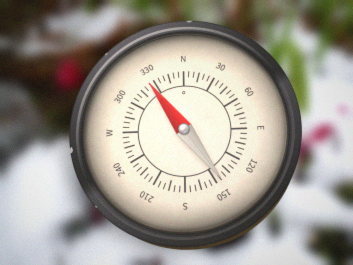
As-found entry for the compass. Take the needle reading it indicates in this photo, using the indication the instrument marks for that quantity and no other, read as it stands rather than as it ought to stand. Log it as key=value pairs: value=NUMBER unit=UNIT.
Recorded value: value=325 unit=°
